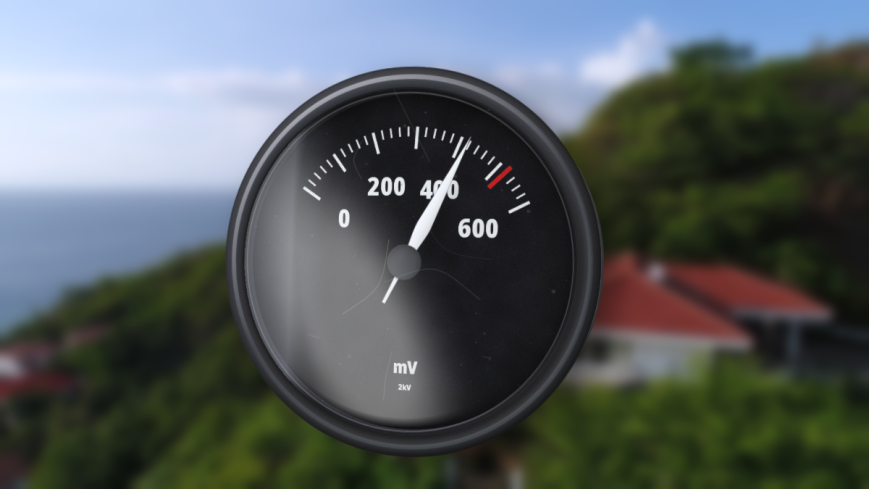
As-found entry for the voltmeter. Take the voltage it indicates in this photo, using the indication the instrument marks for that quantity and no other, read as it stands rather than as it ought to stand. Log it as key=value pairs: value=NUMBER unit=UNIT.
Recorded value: value=420 unit=mV
